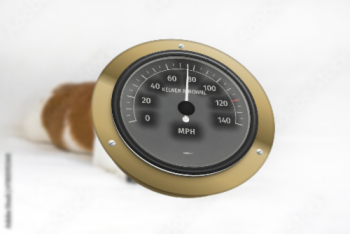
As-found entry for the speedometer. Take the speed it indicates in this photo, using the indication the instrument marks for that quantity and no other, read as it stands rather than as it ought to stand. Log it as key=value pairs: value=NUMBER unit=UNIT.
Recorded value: value=75 unit=mph
